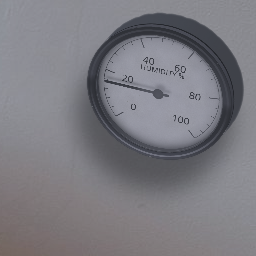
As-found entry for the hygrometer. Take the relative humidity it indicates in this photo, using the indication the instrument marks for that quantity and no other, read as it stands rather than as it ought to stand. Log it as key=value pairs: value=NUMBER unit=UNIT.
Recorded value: value=16 unit=%
